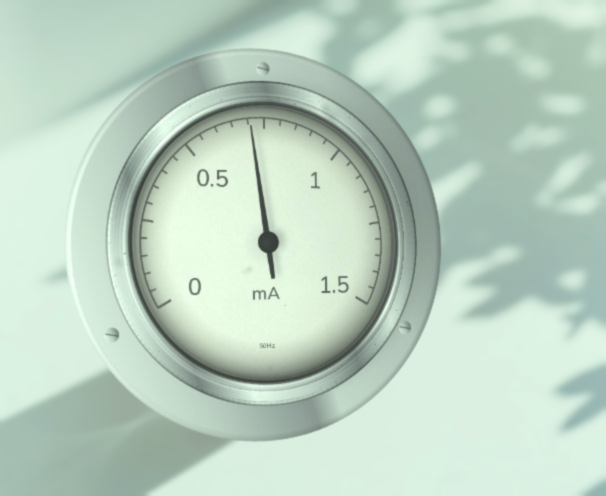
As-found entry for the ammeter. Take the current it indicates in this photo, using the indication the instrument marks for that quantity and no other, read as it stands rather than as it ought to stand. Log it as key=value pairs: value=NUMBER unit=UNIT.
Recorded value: value=0.7 unit=mA
